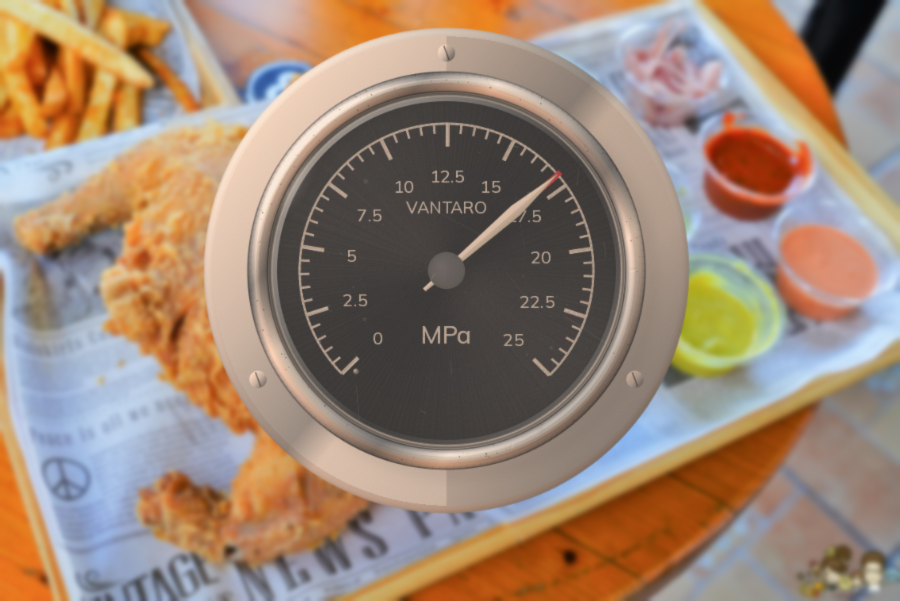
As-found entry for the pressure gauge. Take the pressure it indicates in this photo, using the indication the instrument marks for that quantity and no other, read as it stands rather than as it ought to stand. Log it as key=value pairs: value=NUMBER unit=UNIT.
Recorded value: value=17 unit=MPa
